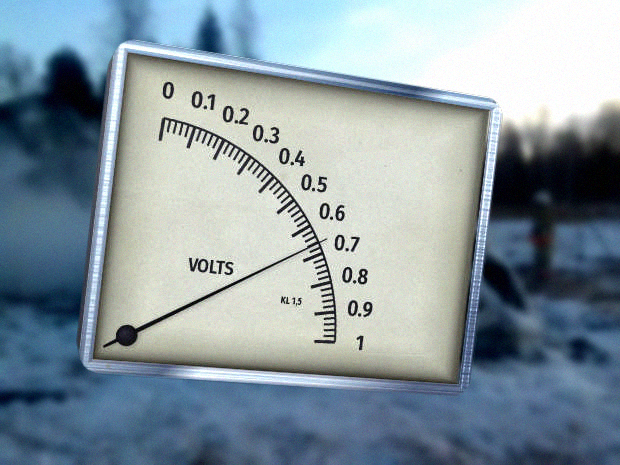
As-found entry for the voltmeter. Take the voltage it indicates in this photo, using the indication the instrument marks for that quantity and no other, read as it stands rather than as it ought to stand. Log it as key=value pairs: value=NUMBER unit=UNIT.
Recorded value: value=0.66 unit=V
